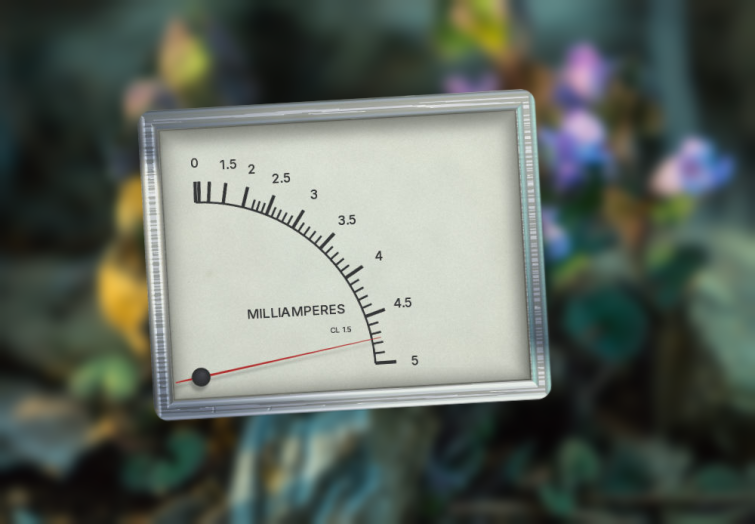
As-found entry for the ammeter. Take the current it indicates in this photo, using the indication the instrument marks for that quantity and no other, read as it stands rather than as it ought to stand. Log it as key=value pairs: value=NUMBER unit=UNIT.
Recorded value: value=4.75 unit=mA
